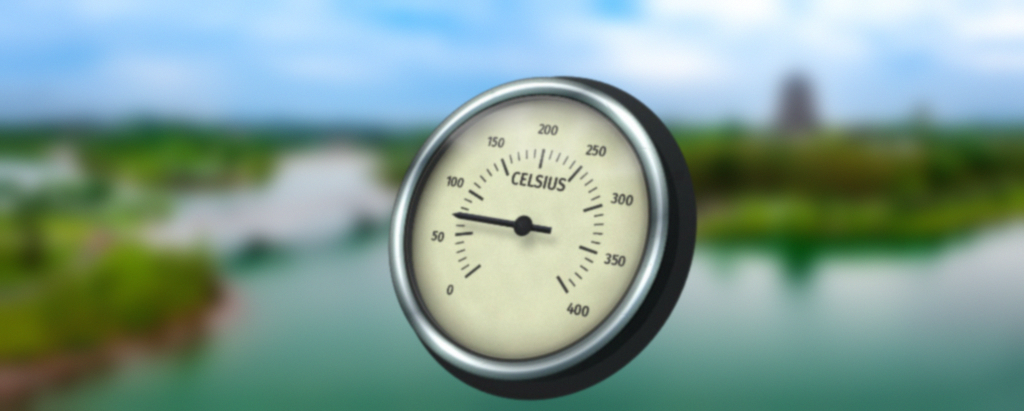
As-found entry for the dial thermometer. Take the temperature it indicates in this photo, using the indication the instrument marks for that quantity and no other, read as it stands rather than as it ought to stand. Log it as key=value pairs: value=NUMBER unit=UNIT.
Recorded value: value=70 unit=°C
